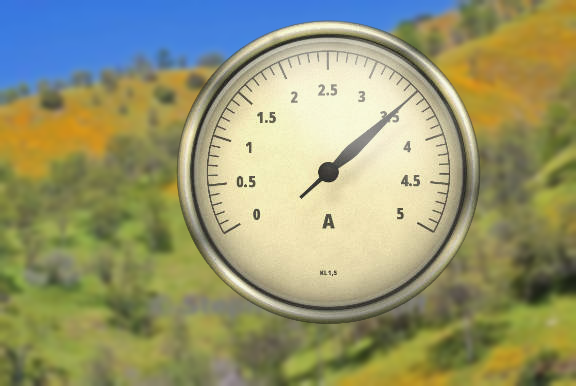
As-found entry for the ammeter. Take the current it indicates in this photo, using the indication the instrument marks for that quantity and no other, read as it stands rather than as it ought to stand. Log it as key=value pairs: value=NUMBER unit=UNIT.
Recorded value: value=3.5 unit=A
